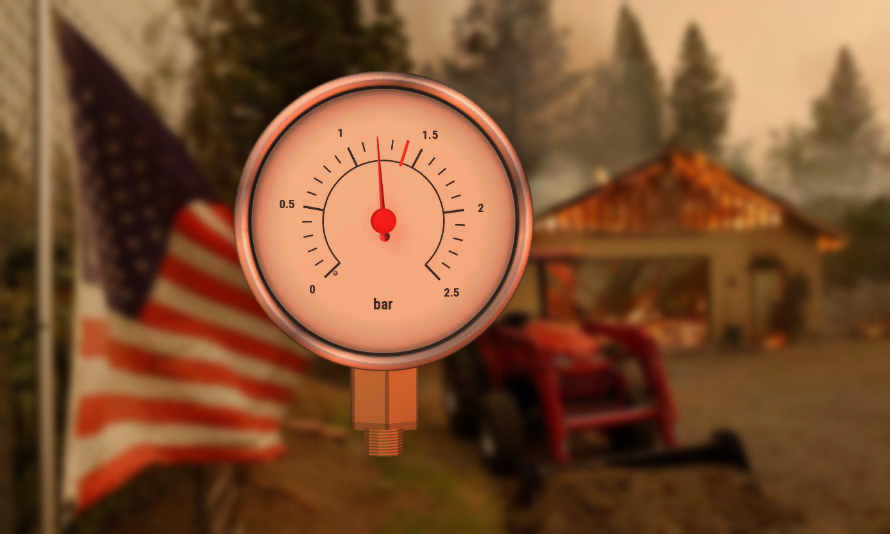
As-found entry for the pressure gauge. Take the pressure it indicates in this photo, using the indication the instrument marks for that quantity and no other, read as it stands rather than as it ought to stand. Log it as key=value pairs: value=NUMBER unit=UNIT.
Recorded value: value=1.2 unit=bar
